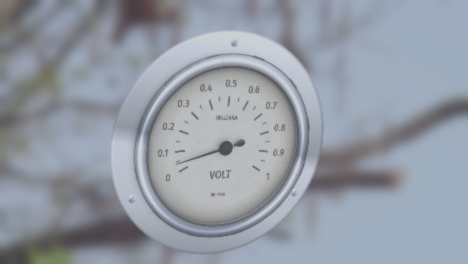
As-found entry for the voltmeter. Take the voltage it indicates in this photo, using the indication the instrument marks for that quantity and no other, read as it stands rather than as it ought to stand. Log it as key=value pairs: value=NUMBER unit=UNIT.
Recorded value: value=0.05 unit=V
